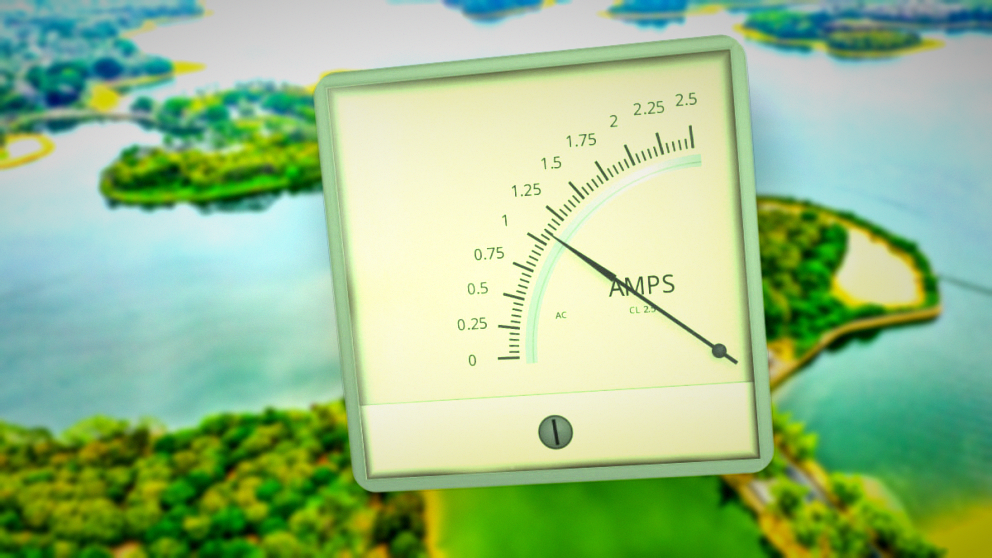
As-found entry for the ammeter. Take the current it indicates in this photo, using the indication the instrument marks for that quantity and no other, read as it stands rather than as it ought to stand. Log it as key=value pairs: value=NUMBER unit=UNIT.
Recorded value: value=1.1 unit=A
